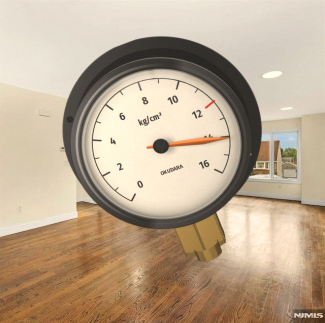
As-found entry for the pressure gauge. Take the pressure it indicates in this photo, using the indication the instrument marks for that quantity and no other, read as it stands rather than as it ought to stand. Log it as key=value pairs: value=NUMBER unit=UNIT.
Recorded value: value=14 unit=kg/cm²
